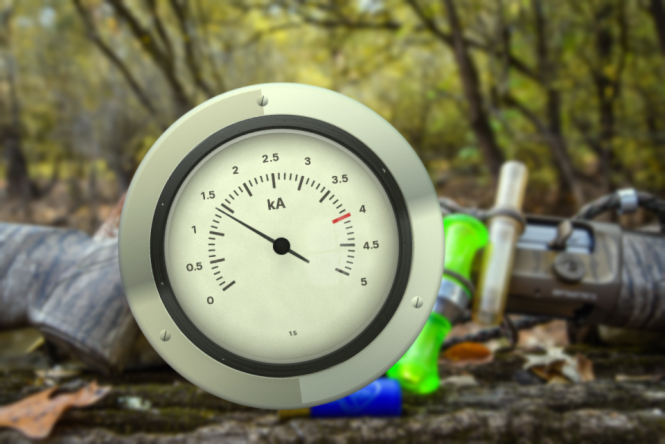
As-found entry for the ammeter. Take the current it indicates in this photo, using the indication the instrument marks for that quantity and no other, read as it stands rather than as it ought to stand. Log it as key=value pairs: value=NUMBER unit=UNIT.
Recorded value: value=1.4 unit=kA
